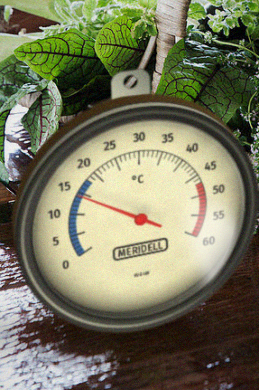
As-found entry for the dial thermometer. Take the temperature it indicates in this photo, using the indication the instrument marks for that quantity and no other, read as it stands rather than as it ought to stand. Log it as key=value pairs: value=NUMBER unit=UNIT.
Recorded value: value=15 unit=°C
